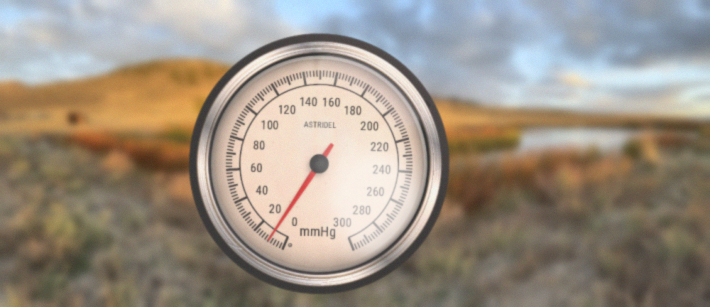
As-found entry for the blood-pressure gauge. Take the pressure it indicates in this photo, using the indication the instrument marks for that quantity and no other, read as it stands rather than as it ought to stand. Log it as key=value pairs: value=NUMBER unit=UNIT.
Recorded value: value=10 unit=mmHg
